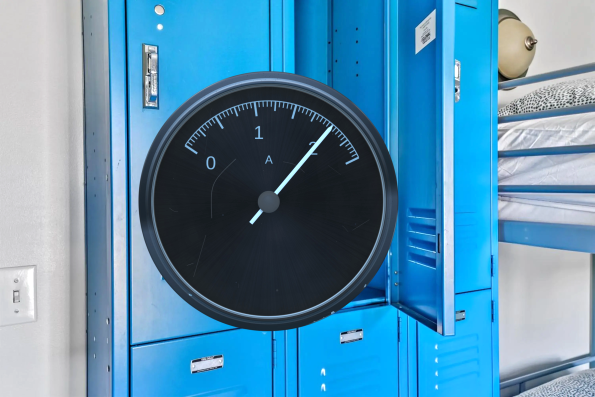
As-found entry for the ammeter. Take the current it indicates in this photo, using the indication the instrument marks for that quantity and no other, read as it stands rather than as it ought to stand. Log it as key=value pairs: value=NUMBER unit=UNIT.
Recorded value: value=2 unit=A
